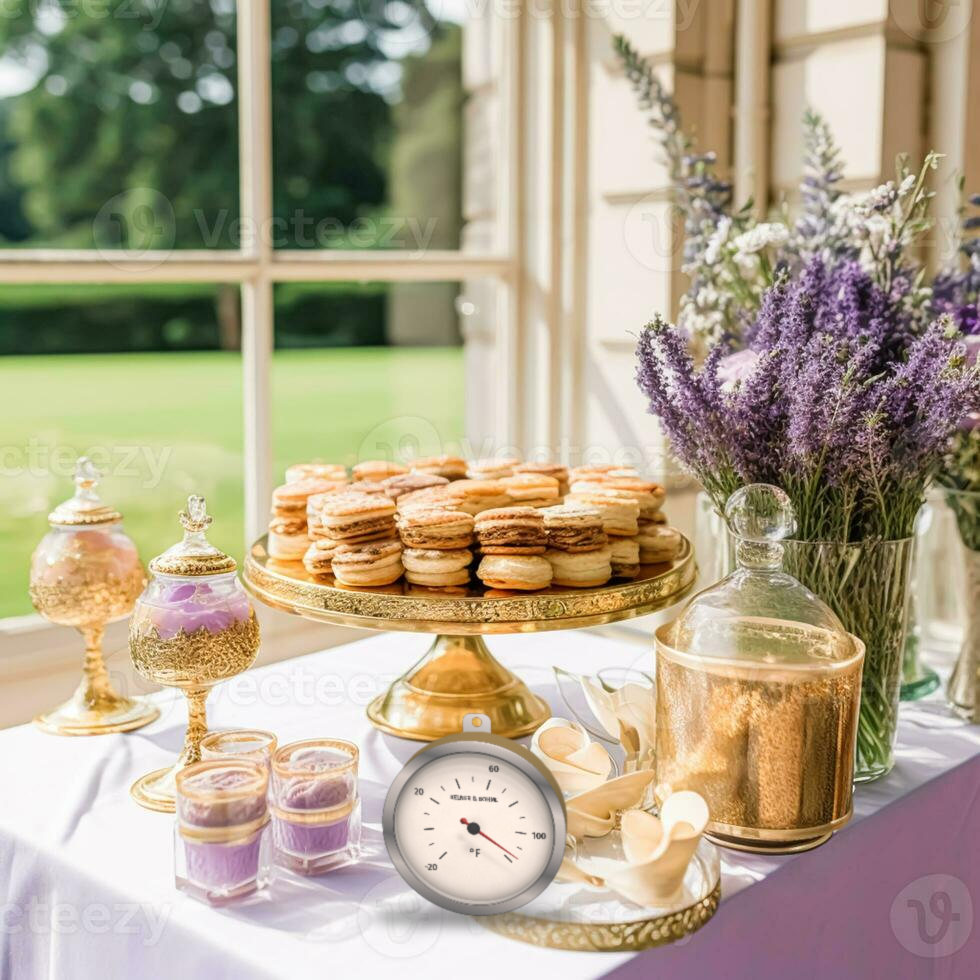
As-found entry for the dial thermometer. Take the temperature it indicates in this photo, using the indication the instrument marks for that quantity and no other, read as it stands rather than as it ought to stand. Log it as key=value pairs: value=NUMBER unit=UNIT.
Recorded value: value=115 unit=°F
